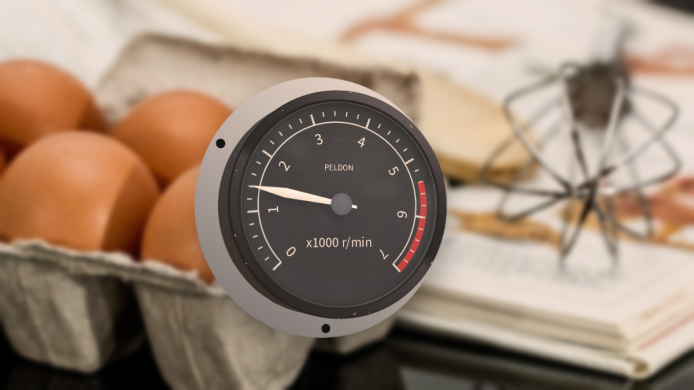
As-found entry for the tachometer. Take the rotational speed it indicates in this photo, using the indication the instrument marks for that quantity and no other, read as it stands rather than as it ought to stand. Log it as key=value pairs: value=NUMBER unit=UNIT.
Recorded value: value=1400 unit=rpm
